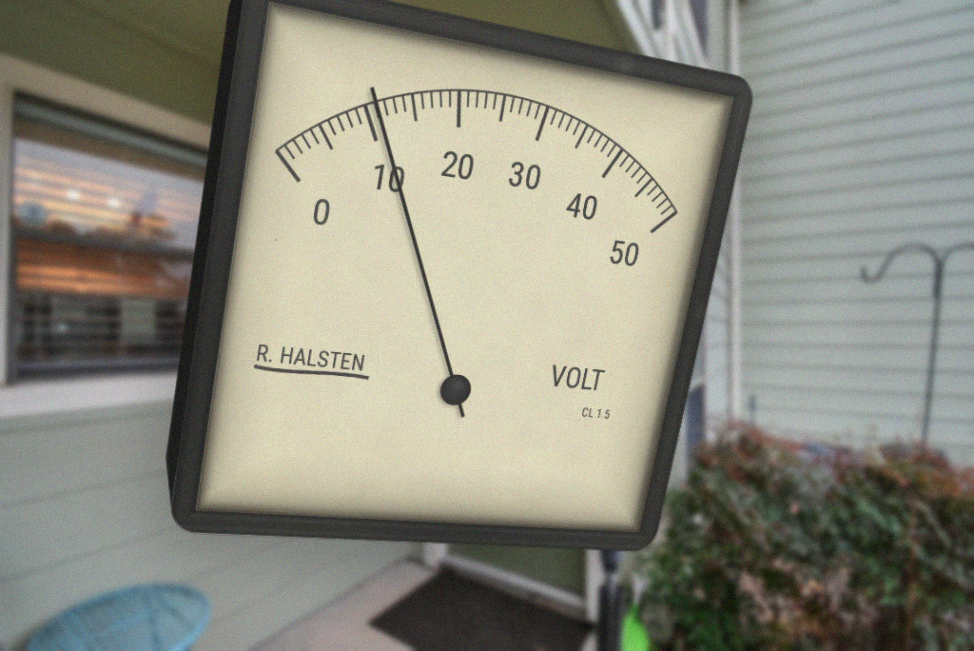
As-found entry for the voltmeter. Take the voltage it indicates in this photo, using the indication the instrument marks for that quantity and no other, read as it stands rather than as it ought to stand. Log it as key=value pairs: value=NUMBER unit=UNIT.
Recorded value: value=11 unit=V
